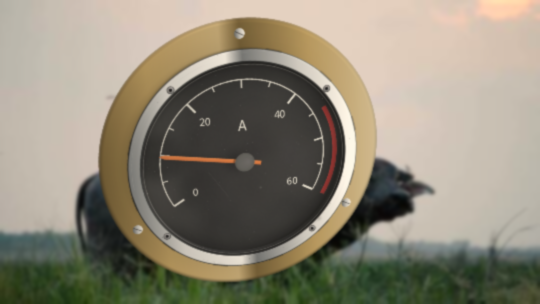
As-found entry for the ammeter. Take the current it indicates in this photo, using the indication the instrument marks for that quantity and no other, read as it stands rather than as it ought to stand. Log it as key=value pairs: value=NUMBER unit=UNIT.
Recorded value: value=10 unit=A
